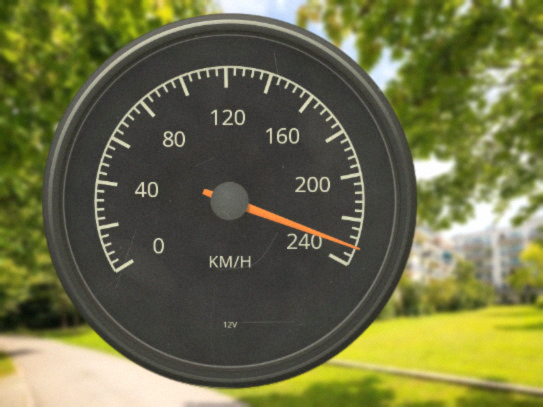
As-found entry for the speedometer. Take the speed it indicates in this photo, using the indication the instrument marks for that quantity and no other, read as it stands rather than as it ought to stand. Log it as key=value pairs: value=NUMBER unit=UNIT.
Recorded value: value=232 unit=km/h
